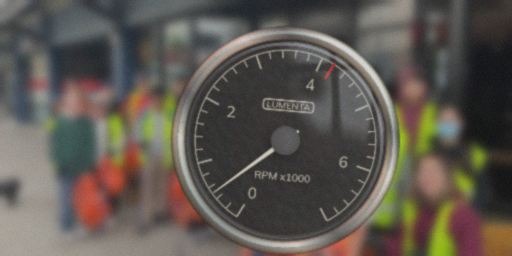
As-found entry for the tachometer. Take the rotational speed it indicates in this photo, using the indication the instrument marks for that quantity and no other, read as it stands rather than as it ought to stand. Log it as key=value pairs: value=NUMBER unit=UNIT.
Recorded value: value=500 unit=rpm
